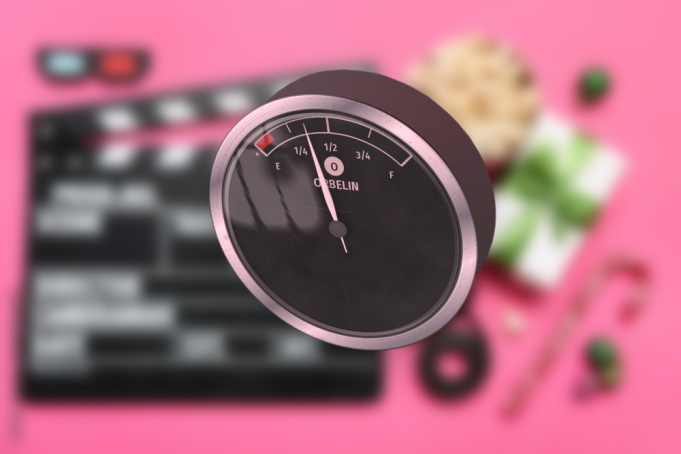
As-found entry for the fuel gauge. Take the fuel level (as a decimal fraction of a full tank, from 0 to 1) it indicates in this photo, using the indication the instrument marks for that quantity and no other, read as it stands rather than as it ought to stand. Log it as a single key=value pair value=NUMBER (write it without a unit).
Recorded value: value=0.375
